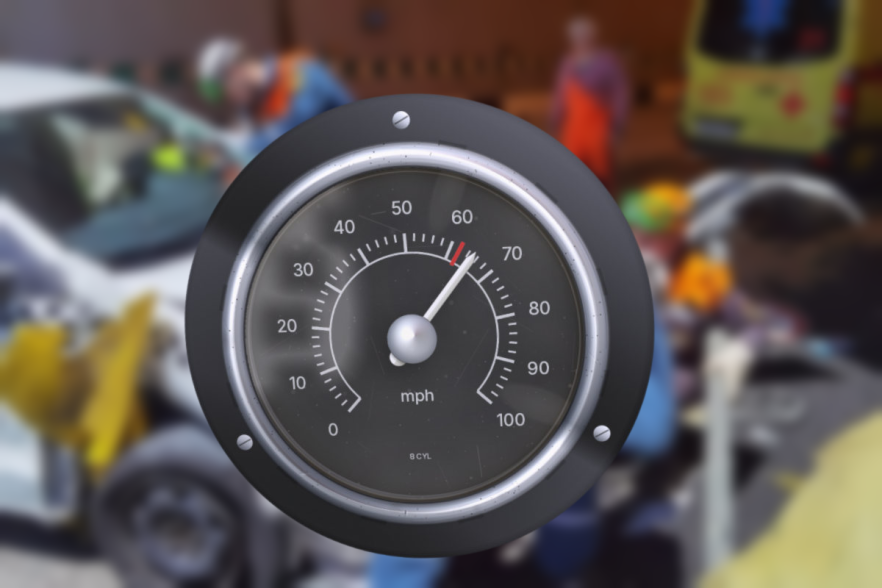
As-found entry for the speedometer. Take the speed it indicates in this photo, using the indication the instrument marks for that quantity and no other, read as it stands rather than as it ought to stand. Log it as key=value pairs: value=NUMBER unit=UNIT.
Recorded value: value=65 unit=mph
